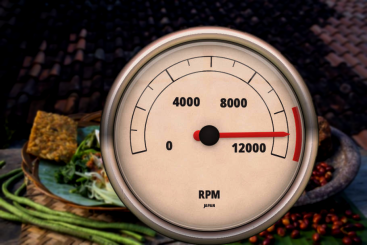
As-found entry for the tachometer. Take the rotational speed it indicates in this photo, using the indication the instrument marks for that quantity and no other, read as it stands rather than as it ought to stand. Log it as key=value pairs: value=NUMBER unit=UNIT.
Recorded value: value=11000 unit=rpm
